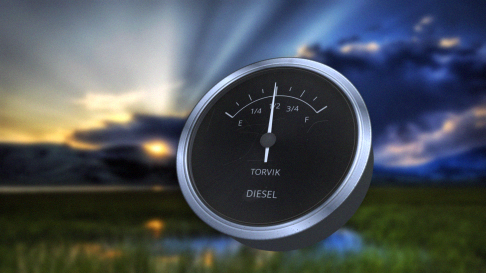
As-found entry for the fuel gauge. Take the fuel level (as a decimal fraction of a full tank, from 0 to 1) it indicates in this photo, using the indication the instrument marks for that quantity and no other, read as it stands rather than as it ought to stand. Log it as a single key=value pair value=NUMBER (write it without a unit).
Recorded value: value=0.5
